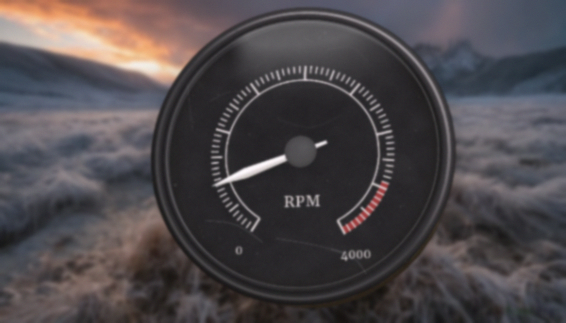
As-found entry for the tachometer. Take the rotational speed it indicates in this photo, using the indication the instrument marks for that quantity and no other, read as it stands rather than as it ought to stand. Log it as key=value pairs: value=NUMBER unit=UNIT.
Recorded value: value=500 unit=rpm
